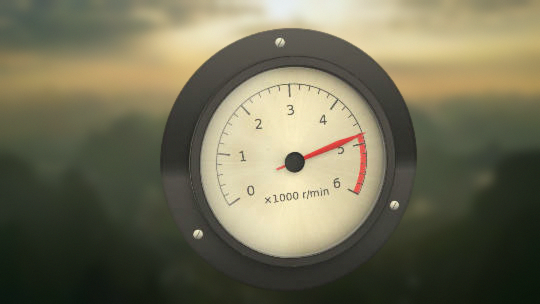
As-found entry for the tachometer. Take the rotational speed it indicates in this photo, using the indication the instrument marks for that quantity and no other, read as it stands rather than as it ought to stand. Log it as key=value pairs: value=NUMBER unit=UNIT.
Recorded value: value=4800 unit=rpm
